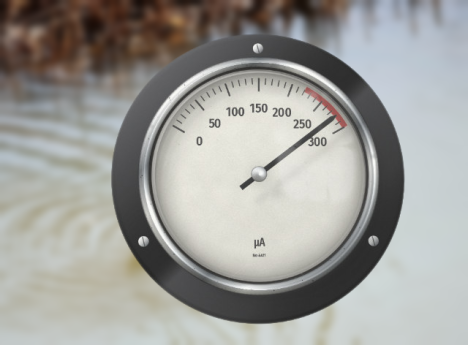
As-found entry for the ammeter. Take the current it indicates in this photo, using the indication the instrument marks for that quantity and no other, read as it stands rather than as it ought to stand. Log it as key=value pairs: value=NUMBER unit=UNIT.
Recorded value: value=280 unit=µA
